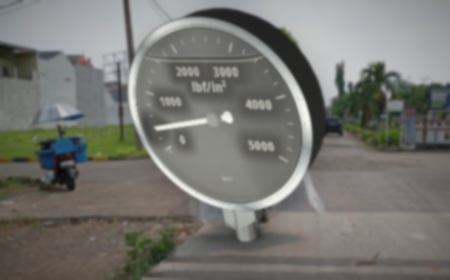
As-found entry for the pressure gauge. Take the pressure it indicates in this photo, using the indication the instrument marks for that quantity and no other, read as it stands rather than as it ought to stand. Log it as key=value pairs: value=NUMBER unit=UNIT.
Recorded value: value=400 unit=psi
